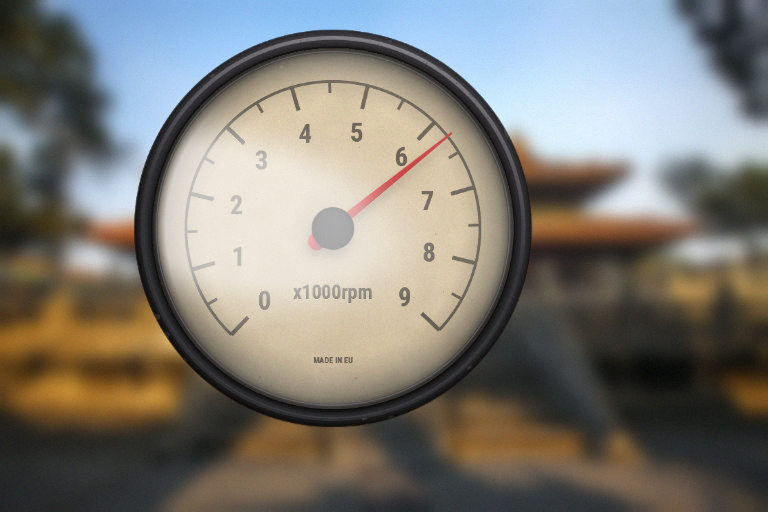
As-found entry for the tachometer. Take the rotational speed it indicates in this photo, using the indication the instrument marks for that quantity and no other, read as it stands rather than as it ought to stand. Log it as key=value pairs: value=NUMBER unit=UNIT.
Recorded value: value=6250 unit=rpm
